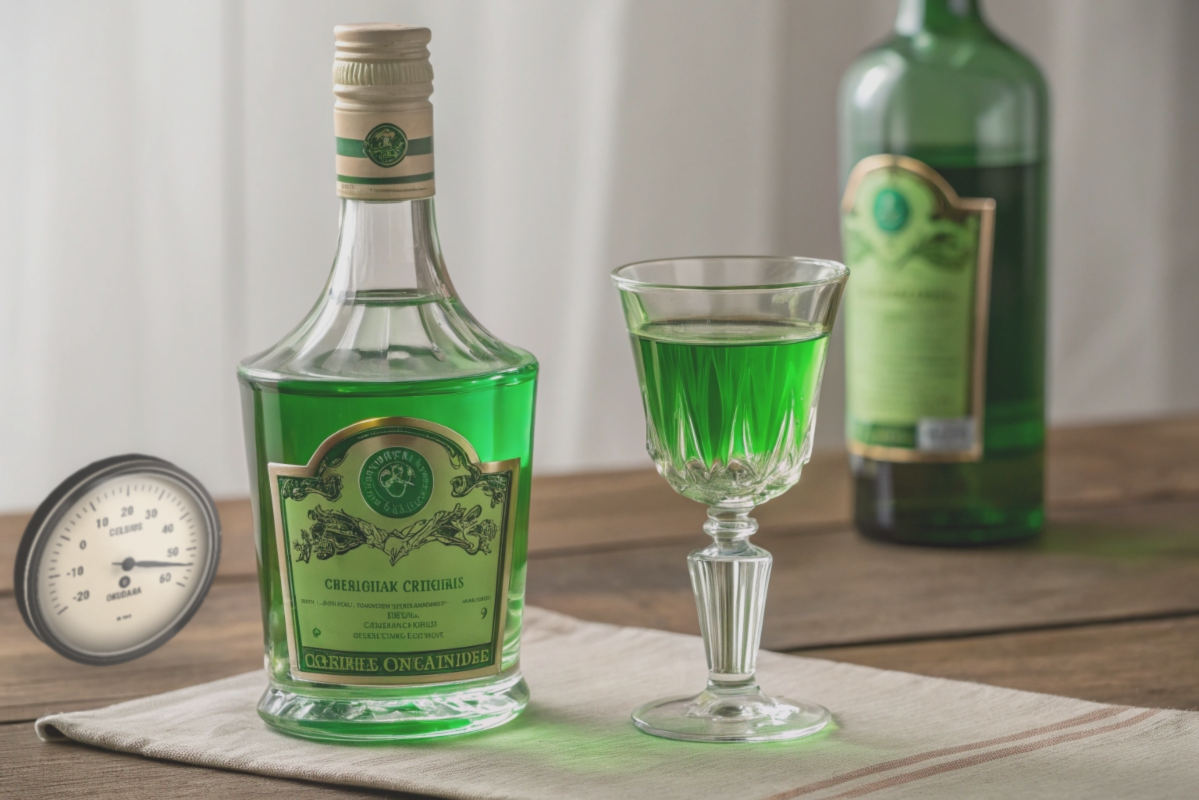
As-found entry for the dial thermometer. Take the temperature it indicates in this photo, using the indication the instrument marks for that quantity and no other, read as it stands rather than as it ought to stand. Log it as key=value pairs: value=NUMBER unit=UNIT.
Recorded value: value=54 unit=°C
